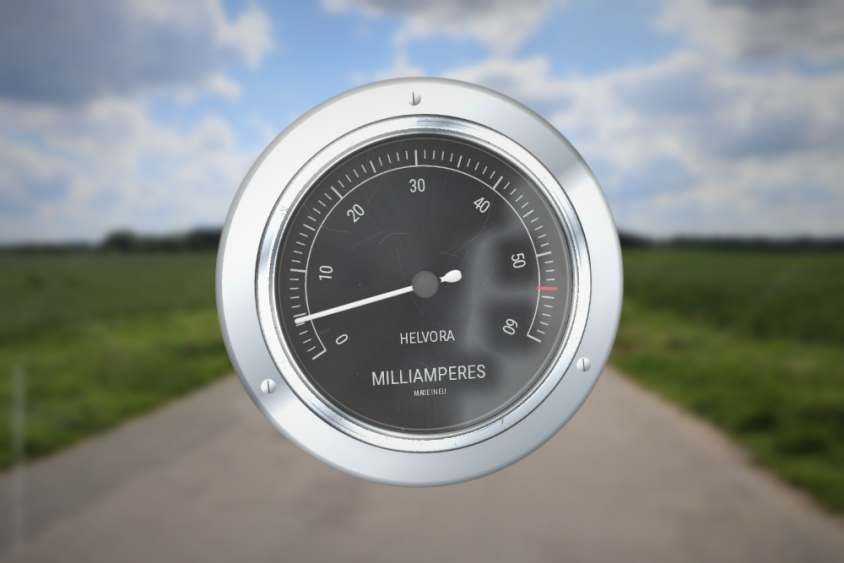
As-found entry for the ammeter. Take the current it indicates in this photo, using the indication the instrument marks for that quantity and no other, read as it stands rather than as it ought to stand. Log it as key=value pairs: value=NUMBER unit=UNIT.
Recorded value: value=4.5 unit=mA
